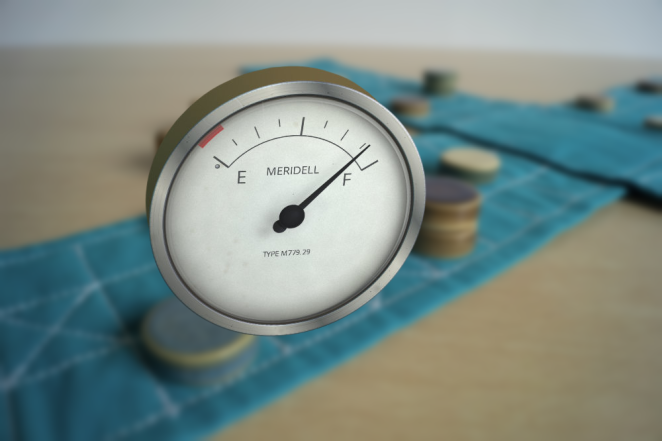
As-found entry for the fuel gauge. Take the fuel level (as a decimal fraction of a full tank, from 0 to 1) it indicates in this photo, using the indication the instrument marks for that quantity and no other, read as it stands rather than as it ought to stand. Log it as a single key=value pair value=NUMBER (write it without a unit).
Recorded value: value=0.875
